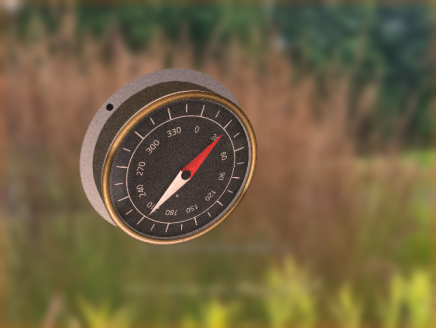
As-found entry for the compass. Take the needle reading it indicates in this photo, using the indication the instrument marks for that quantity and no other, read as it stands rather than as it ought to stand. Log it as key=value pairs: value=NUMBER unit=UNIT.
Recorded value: value=30 unit=°
